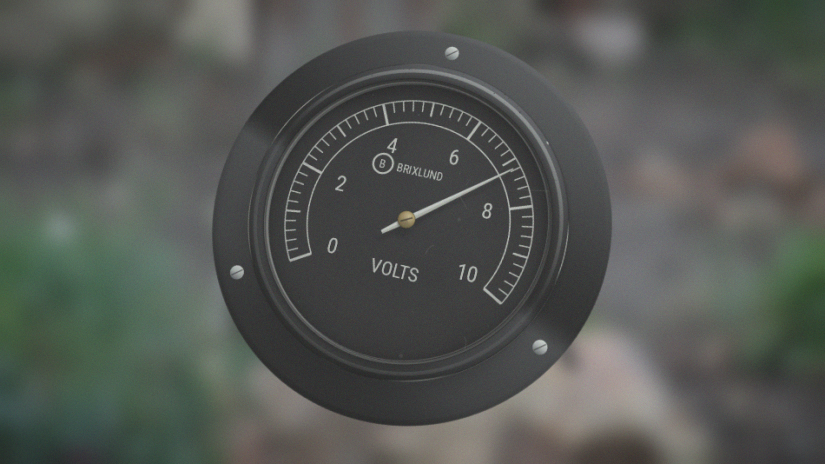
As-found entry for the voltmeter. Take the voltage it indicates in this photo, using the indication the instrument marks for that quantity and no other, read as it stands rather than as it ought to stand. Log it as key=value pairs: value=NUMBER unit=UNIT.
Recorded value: value=7.2 unit=V
